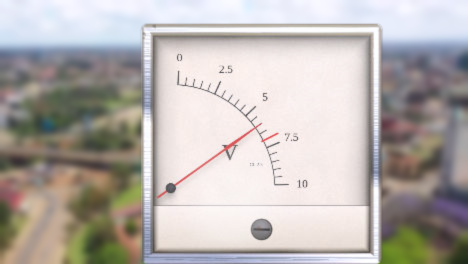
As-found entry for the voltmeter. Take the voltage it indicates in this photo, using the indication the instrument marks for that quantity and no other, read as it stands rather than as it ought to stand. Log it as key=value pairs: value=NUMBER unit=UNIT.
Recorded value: value=6 unit=V
